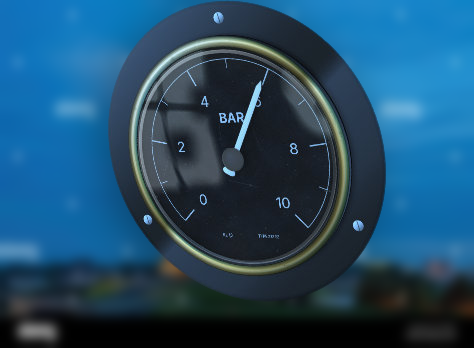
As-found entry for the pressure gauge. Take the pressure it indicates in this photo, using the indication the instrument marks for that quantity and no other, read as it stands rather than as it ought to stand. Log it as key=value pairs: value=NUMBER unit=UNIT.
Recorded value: value=6 unit=bar
